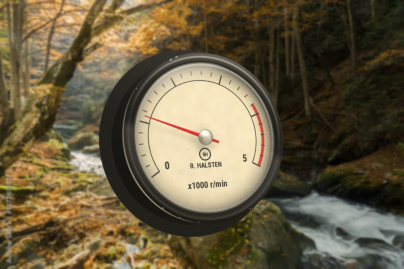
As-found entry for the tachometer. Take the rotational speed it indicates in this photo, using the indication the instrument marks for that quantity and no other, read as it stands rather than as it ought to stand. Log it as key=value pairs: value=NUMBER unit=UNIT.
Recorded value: value=1100 unit=rpm
